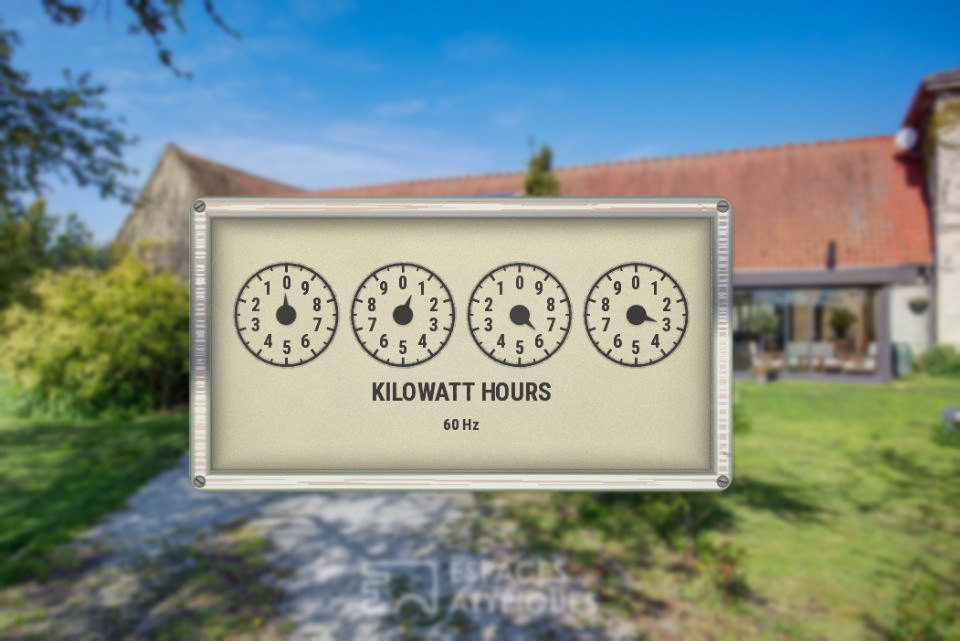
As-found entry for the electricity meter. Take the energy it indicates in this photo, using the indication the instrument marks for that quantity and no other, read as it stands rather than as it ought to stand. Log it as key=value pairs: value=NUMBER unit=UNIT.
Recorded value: value=63 unit=kWh
